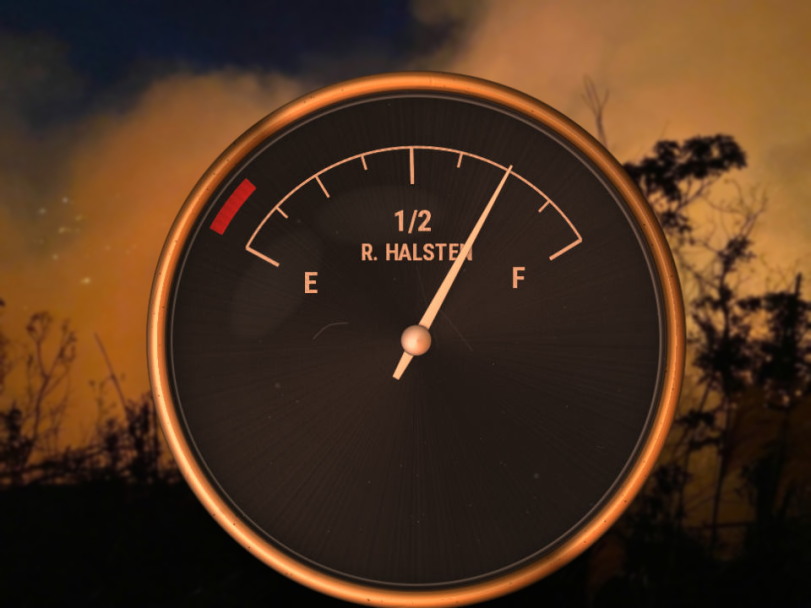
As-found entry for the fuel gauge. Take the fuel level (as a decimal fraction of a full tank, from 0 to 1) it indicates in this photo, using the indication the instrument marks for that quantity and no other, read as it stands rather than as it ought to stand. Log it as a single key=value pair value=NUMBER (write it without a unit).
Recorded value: value=0.75
